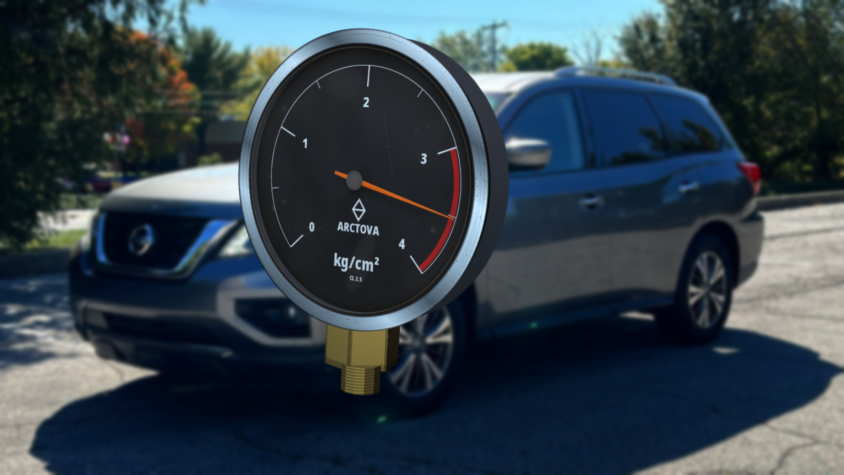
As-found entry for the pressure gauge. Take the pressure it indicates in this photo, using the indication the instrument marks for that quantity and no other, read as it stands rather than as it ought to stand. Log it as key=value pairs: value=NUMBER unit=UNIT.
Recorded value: value=3.5 unit=kg/cm²
